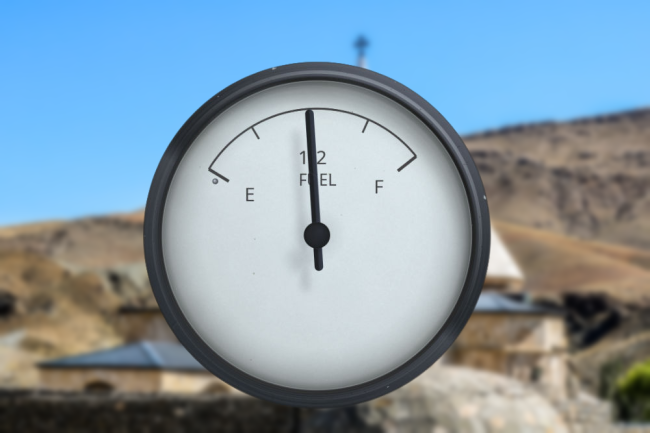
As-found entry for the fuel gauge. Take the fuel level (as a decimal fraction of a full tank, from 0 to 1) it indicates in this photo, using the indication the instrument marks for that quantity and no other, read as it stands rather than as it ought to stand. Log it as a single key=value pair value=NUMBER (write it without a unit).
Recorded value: value=0.5
